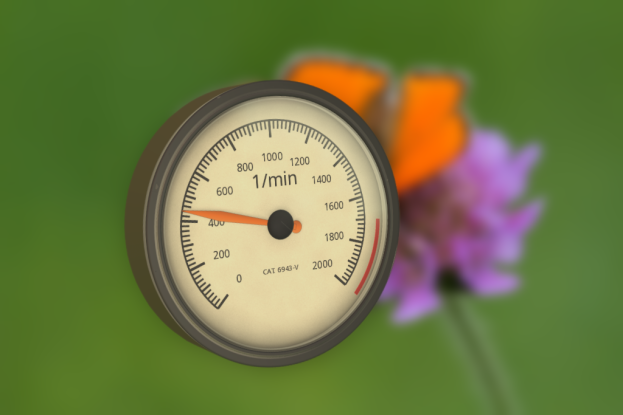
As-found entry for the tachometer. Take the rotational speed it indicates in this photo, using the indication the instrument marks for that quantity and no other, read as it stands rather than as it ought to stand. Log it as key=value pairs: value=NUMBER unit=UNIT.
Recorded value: value=440 unit=rpm
